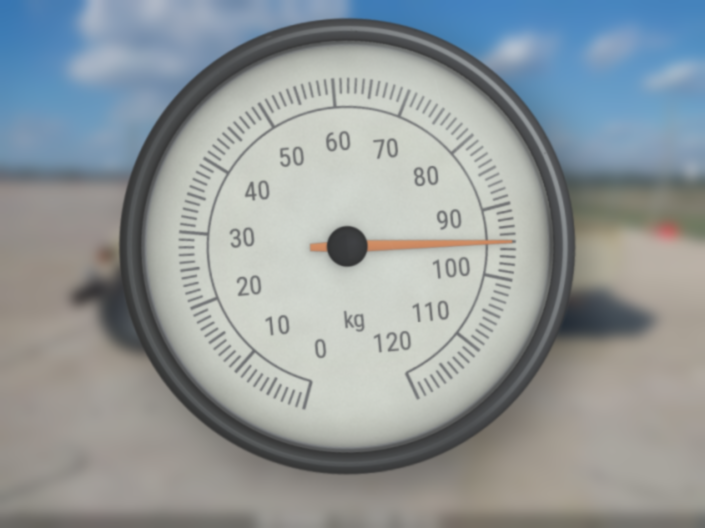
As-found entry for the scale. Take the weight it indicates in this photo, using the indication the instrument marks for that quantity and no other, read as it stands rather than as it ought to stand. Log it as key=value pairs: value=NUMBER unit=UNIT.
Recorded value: value=95 unit=kg
